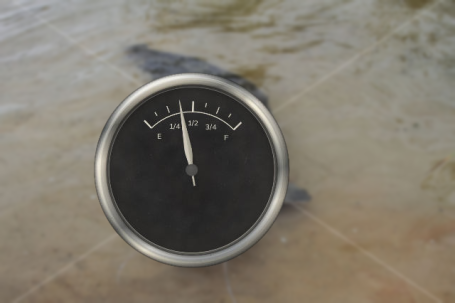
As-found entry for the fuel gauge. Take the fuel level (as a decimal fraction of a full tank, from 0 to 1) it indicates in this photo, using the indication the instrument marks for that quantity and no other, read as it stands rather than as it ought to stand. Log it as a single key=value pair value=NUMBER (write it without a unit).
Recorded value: value=0.375
